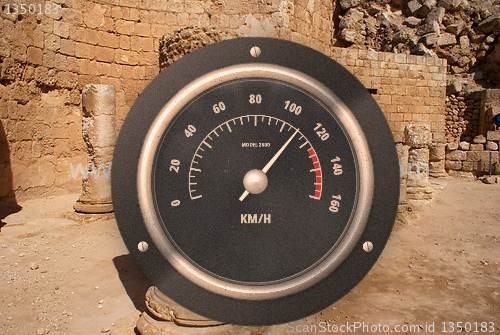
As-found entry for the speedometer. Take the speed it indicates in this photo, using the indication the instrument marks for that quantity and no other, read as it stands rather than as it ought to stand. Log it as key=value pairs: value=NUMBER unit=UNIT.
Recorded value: value=110 unit=km/h
